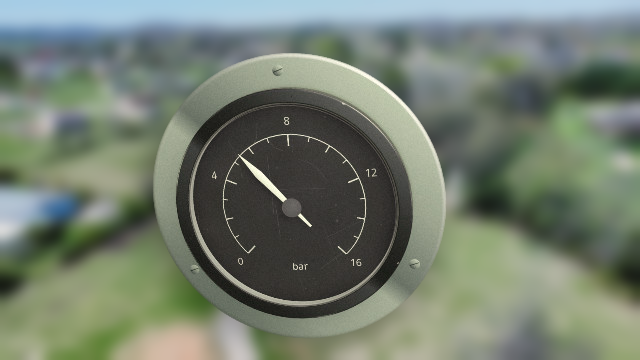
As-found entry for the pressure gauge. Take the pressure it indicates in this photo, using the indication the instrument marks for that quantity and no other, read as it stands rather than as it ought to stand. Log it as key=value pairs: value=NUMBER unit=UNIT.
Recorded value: value=5.5 unit=bar
